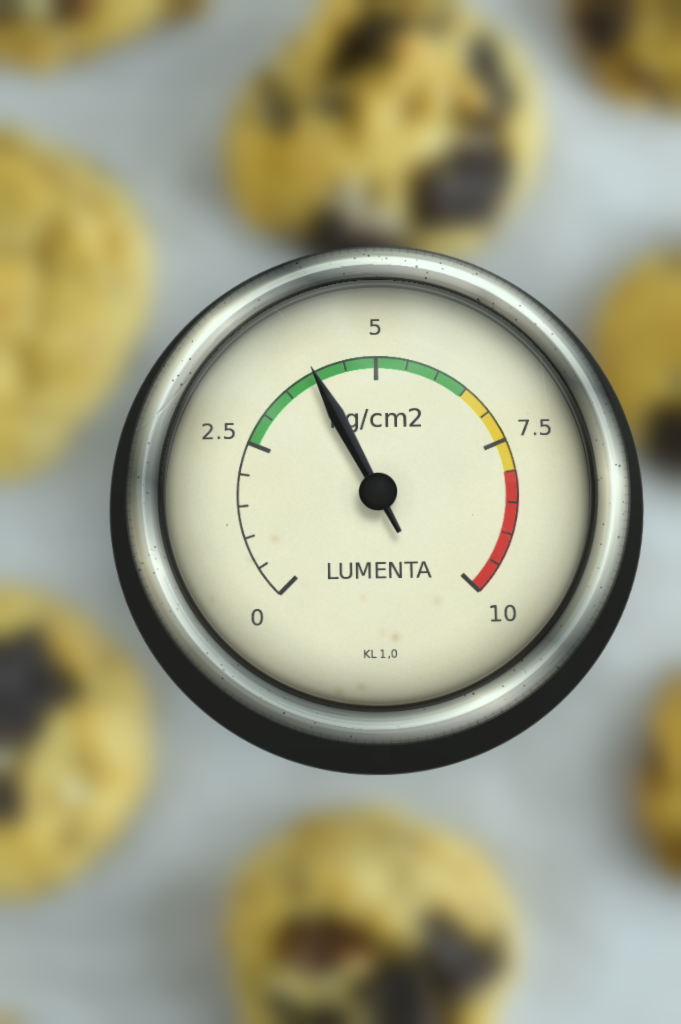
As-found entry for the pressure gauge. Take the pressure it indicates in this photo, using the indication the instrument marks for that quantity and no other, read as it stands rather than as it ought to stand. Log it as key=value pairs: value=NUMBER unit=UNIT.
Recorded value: value=4 unit=kg/cm²
